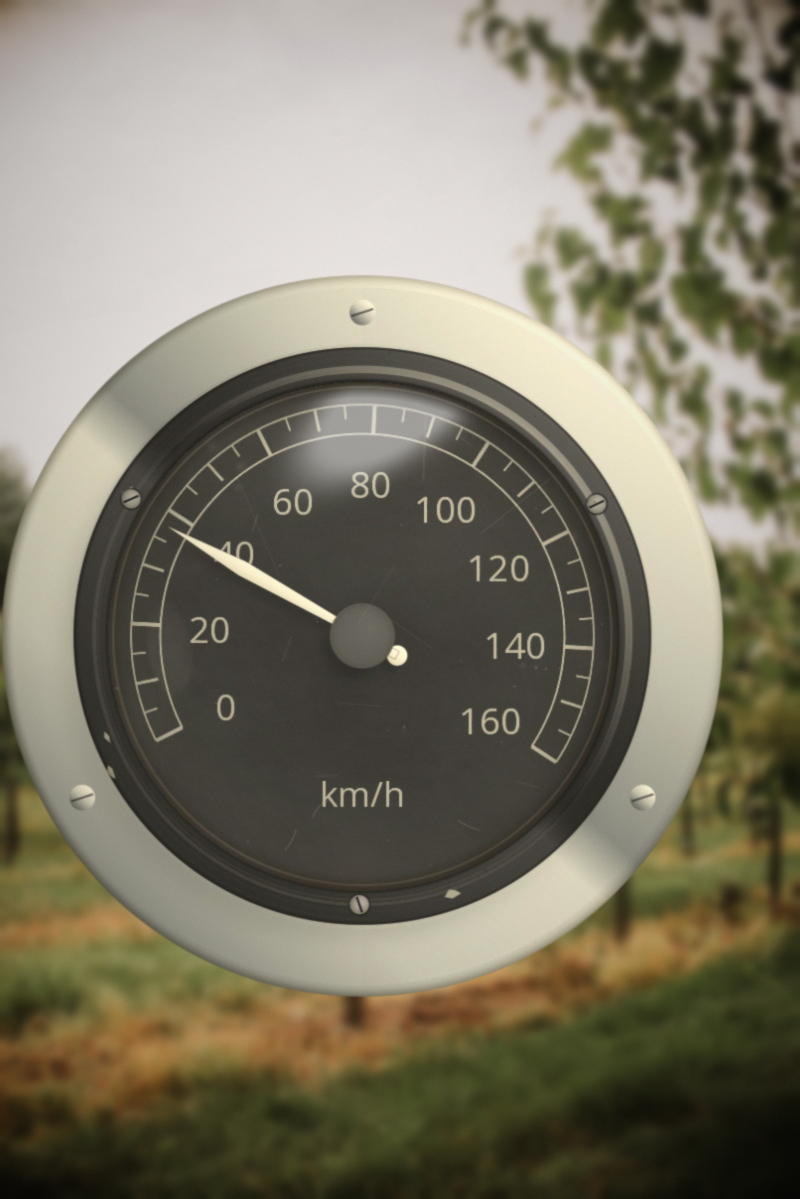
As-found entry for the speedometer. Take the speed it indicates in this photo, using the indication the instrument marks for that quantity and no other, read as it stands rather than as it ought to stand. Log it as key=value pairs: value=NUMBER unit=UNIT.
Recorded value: value=37.5 unit=km/h
